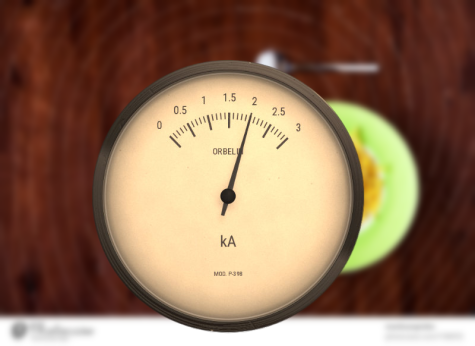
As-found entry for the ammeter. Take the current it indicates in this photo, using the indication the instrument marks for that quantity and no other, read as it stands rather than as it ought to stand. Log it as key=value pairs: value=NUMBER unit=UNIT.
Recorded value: value=2 unit=kA
